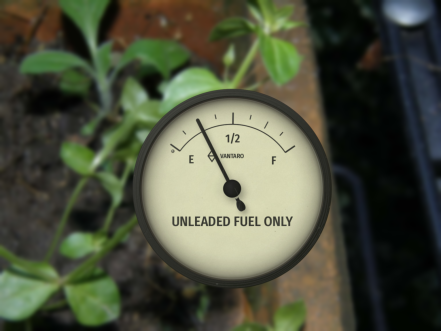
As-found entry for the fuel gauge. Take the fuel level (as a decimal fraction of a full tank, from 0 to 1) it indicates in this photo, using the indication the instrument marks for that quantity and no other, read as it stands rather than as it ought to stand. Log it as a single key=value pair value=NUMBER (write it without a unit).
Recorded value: value=0.25
